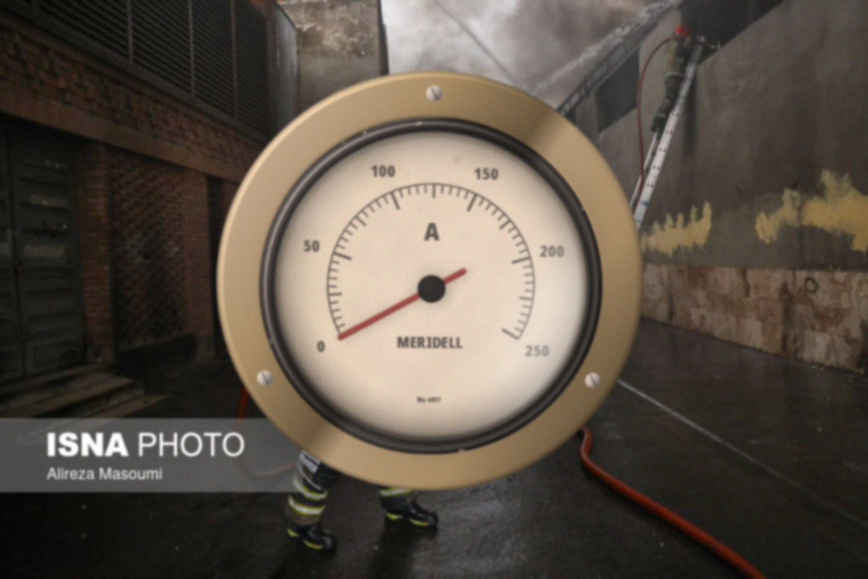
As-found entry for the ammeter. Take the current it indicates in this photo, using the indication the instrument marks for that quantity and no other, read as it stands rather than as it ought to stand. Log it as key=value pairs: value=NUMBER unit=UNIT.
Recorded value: value=0 unit=A
